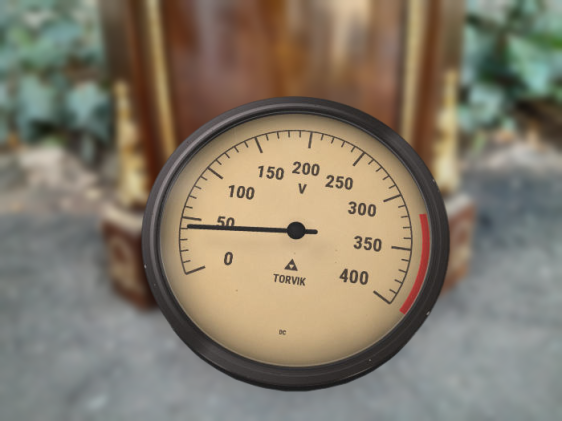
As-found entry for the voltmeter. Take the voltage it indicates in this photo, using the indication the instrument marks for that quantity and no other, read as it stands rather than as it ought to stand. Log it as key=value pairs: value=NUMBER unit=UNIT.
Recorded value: value=40 unit=V
